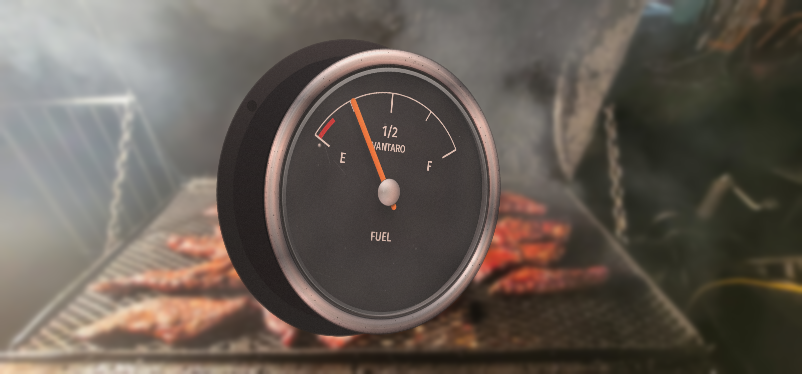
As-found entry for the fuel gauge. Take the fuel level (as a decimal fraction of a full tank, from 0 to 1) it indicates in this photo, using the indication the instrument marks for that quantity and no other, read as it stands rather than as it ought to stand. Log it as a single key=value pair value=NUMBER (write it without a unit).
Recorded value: value=0.25
